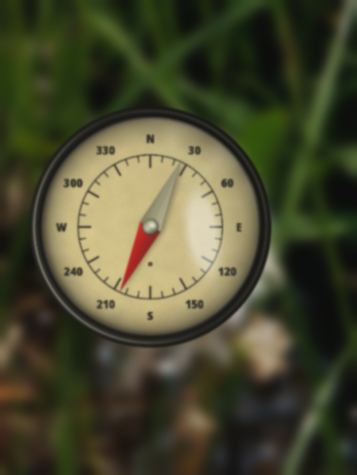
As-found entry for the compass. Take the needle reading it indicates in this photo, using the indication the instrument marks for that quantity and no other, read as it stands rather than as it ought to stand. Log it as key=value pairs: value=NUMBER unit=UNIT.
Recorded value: value=205 unit=°
